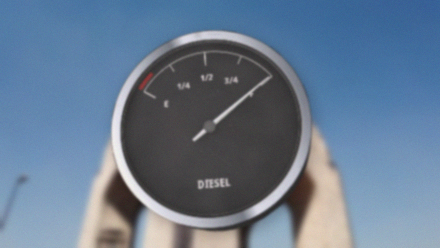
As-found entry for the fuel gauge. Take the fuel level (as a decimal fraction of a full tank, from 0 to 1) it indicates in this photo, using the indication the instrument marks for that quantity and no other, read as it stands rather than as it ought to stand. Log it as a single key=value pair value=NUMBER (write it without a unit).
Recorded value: value=1
